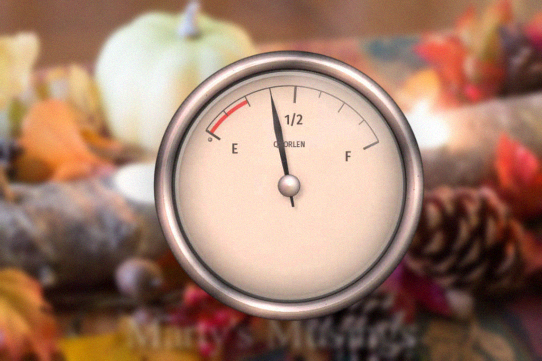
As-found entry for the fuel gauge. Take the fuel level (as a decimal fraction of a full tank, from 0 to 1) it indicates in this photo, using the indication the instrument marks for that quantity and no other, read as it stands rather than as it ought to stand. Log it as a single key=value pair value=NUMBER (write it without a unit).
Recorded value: value=0.375
